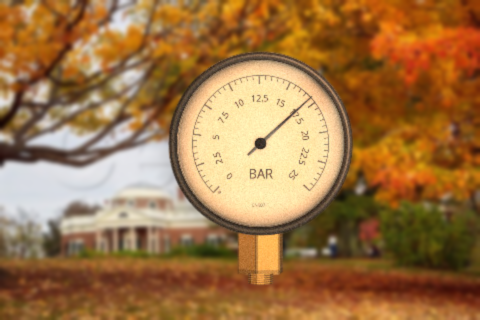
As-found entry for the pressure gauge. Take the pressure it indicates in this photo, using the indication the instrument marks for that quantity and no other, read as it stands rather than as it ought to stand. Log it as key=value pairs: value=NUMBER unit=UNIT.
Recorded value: value=17 unit=bar
